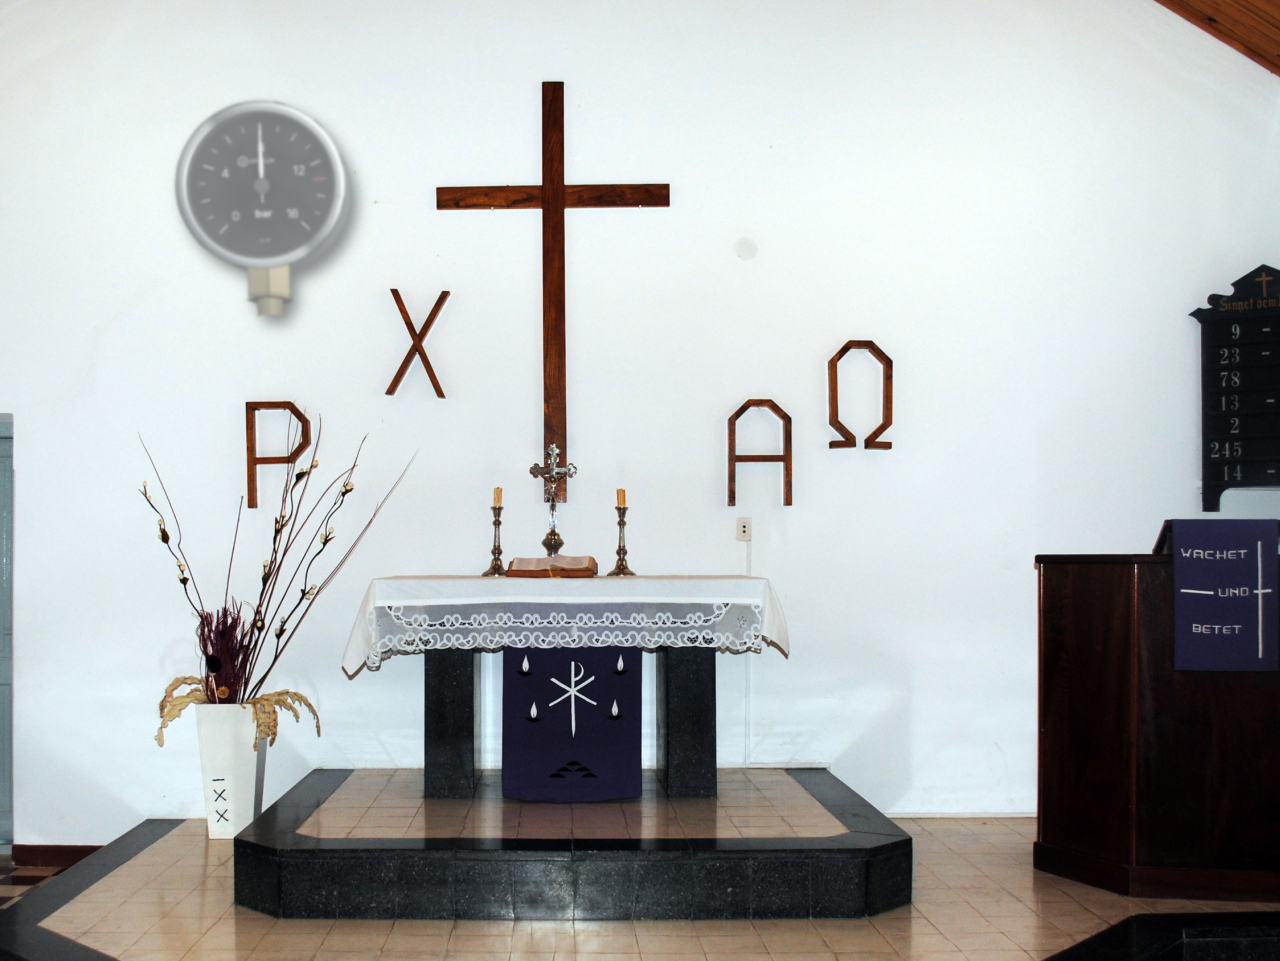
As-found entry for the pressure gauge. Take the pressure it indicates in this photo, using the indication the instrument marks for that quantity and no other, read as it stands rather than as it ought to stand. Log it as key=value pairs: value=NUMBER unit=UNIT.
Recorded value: value=8 unit=bar
